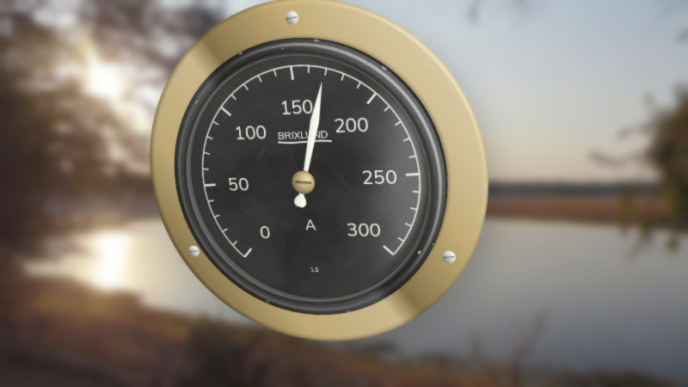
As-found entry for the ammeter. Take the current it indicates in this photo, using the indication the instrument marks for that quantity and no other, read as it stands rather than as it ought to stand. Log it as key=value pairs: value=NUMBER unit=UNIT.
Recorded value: value=170 unit=A
